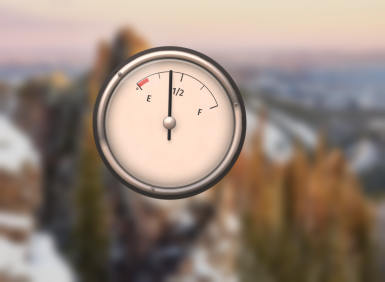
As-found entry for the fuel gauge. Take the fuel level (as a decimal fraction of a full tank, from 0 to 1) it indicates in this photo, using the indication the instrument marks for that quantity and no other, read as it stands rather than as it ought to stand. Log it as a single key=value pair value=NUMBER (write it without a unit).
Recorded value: value=0.375
